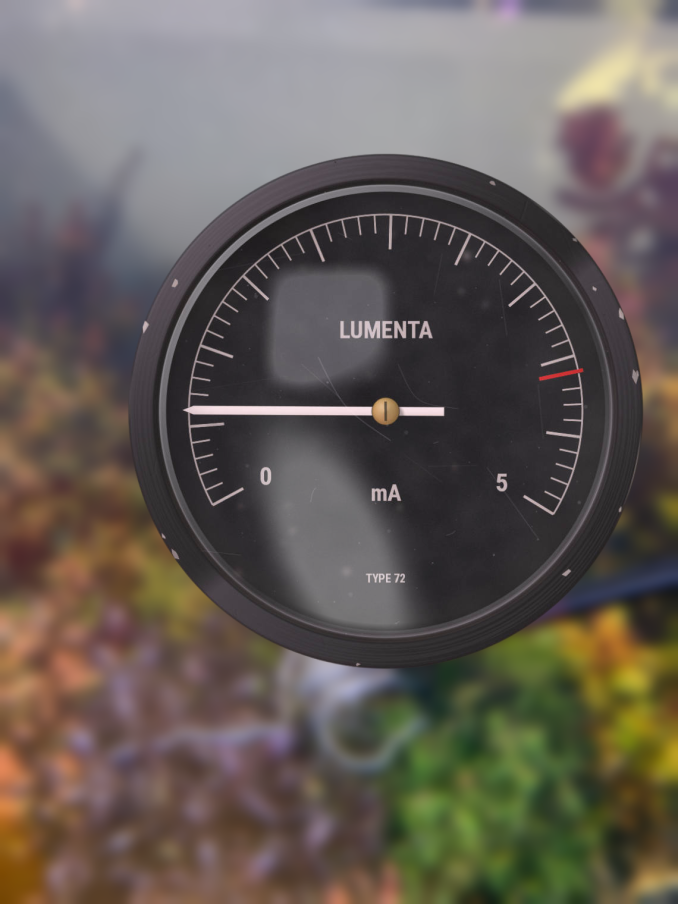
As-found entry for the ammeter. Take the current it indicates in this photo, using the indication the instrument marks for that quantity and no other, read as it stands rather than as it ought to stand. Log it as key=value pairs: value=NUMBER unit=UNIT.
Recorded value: value=0.6 unit=mA
